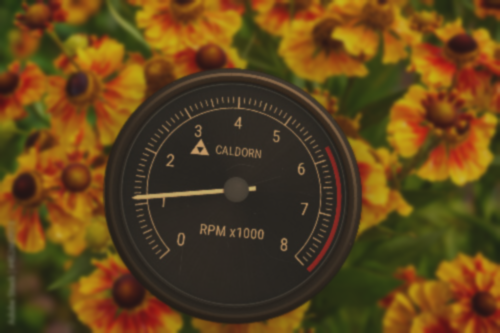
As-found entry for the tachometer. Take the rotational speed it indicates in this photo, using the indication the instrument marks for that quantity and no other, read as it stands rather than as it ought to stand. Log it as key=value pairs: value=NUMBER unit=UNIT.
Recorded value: value=1100 unit=rpm
